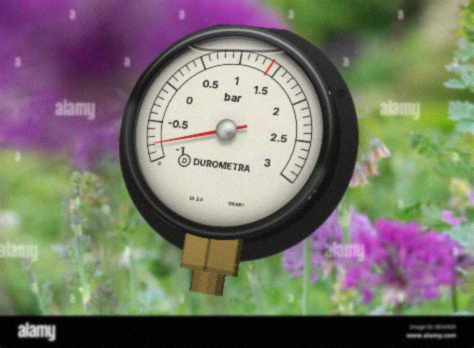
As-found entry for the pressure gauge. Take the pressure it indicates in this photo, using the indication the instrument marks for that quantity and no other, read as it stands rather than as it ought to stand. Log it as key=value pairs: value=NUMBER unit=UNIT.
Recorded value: value=-0.8 unit=bar
